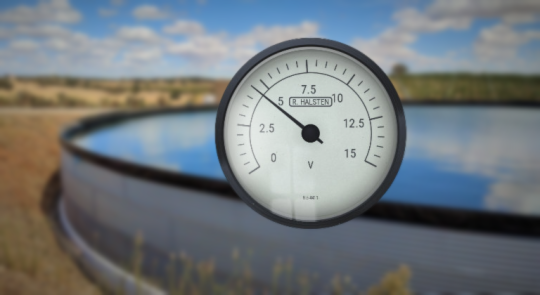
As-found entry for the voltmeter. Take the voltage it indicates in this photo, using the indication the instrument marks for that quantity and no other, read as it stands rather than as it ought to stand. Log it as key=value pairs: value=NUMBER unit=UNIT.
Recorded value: value=4.5 unit=V
